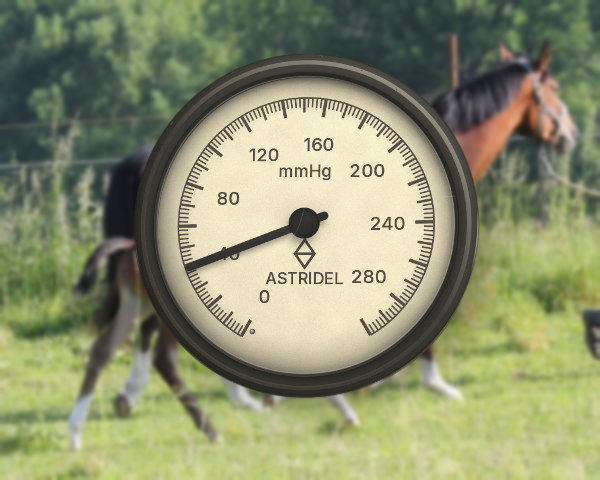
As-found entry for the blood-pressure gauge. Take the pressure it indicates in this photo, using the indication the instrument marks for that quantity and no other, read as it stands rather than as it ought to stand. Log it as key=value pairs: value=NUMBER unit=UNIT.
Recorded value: value=40 unit=mmHg
